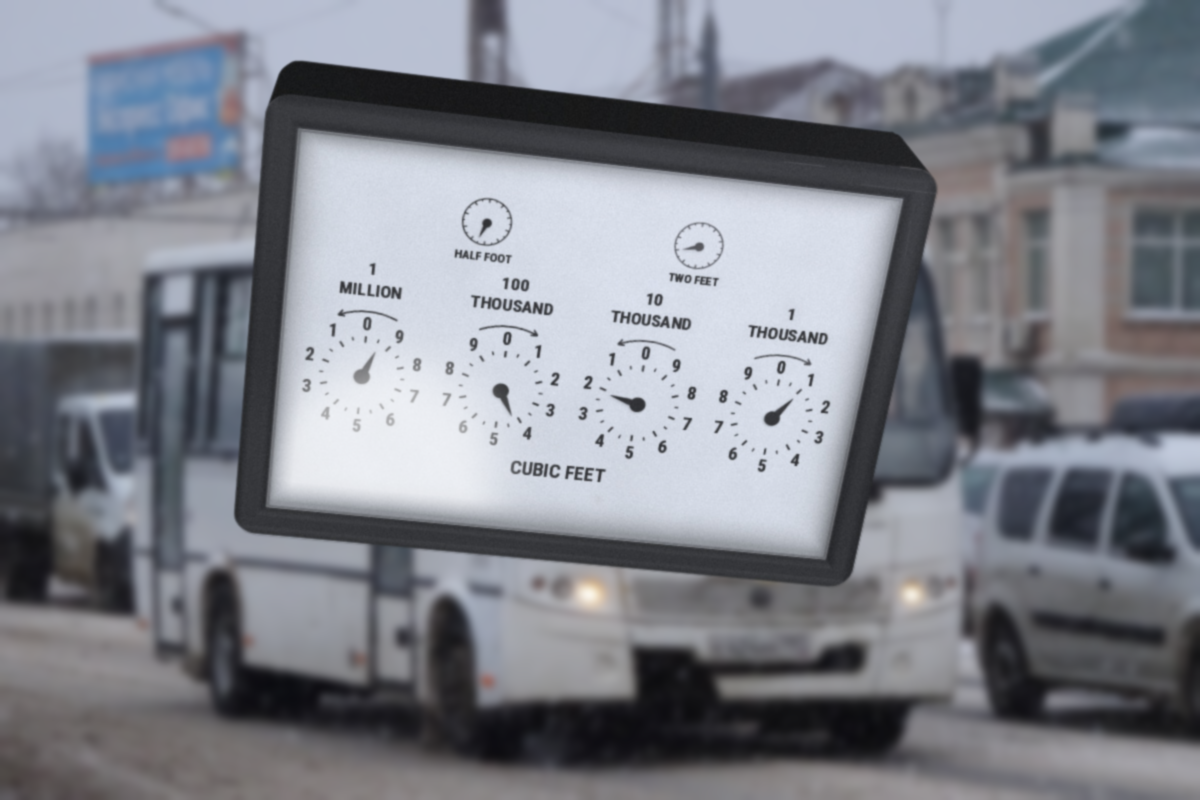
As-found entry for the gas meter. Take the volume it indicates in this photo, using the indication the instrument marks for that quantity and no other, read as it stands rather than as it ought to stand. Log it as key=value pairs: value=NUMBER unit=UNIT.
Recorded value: value=942100 unit=ft³
